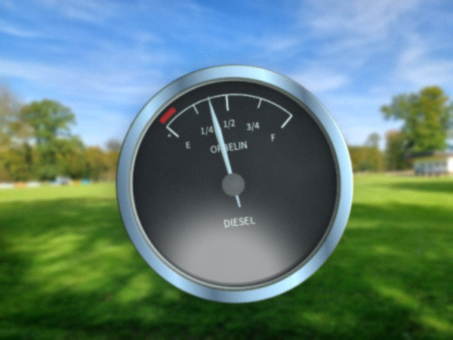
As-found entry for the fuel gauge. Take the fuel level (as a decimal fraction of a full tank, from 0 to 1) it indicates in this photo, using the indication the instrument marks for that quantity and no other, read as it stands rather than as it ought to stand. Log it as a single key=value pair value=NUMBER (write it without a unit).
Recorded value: value=0.375
